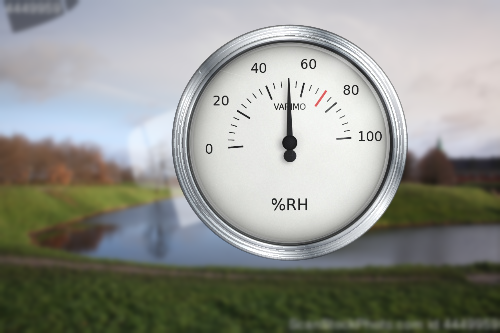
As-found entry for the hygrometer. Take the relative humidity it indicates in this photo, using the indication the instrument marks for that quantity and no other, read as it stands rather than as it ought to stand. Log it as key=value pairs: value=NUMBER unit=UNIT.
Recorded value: value=52 unit=%
